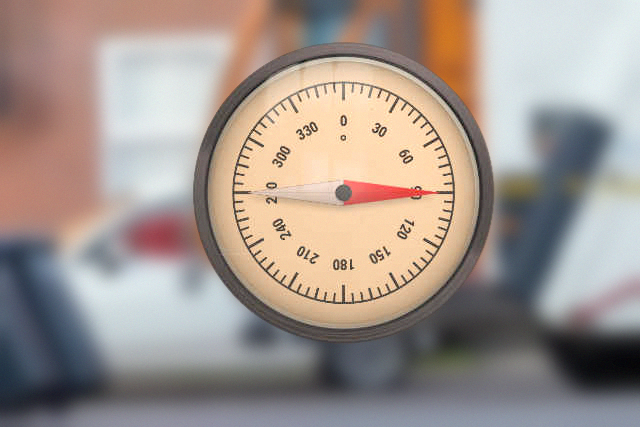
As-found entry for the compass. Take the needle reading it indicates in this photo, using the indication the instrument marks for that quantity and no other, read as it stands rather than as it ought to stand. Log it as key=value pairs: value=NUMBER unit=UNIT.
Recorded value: value=90 unit=°
